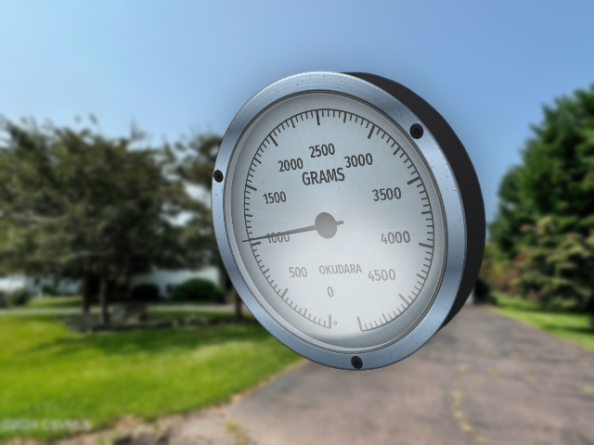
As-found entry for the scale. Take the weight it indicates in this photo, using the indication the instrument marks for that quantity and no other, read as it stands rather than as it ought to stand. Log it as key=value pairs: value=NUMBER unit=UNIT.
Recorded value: value=1050 unit=g
